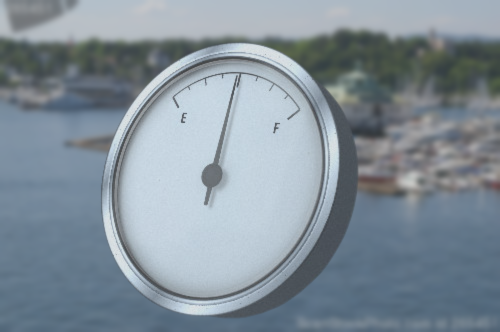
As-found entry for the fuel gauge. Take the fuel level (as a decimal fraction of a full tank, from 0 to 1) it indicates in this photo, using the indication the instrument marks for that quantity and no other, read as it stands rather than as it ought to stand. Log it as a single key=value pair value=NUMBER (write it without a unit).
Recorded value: value=0.5
